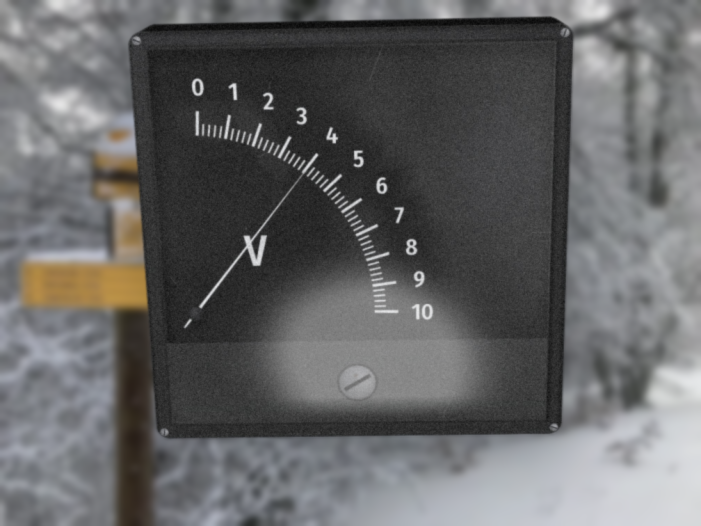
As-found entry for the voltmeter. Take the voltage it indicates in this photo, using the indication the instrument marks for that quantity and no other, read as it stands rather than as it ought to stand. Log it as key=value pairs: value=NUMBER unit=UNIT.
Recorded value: value=4 unit=V
